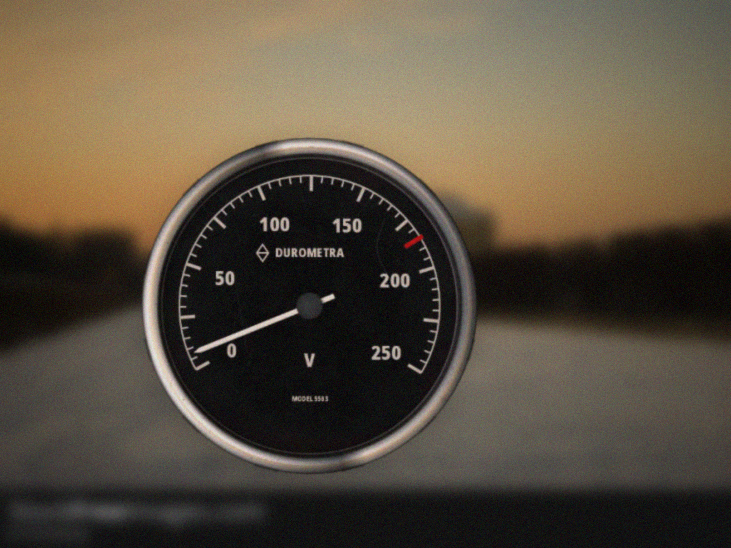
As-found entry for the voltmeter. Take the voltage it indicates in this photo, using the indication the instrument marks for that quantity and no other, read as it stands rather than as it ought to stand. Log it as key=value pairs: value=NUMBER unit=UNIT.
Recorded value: value=7.5 unit=V
